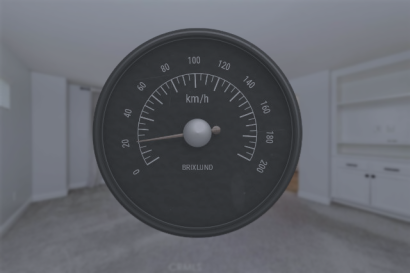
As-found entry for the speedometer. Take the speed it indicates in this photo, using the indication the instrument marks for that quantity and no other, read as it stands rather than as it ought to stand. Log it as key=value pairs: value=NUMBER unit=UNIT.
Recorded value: value=20 unit=km/h
